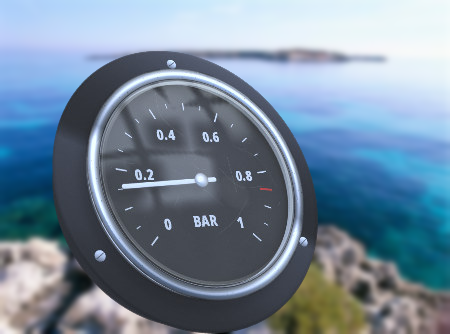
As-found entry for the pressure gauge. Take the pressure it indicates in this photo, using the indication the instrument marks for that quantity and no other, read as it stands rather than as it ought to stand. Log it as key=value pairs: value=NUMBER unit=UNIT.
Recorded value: value=0.15 unit=bar
